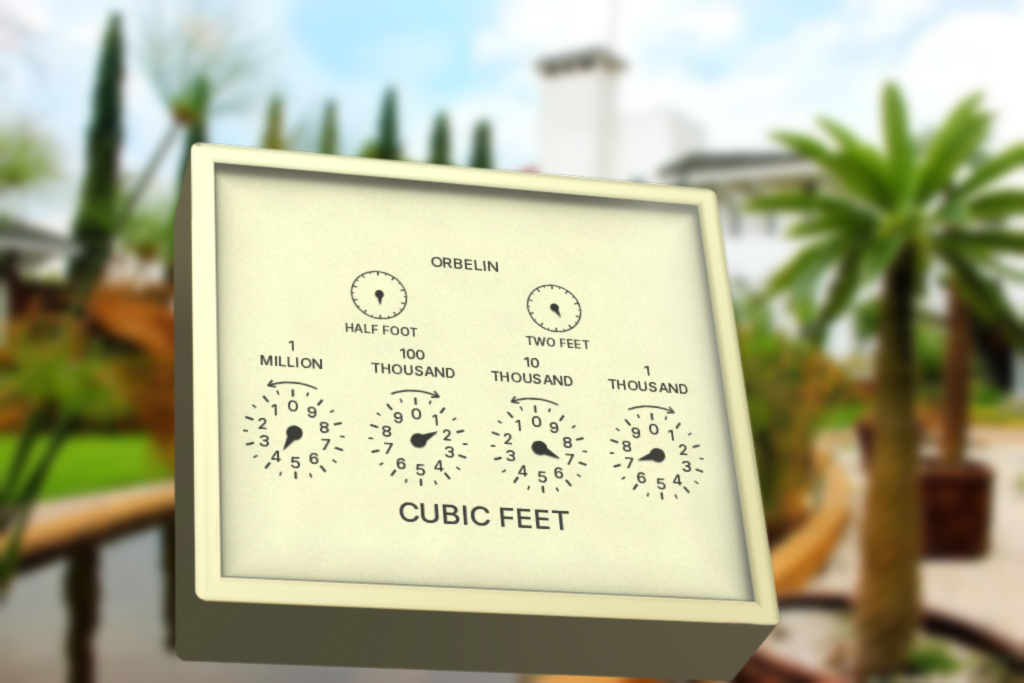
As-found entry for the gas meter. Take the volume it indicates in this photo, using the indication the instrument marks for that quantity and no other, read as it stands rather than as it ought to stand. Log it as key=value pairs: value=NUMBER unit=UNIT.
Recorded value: value=416700 unit=ft³
